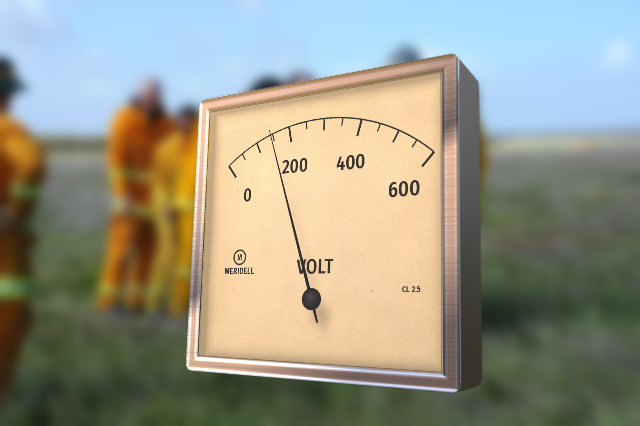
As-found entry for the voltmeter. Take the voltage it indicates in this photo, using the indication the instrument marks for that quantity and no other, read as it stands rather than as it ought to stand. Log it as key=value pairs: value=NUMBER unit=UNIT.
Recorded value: value=150 unit=V
